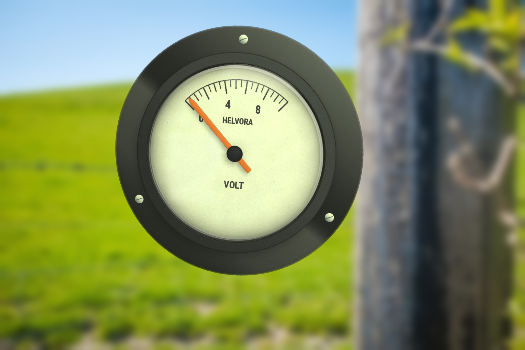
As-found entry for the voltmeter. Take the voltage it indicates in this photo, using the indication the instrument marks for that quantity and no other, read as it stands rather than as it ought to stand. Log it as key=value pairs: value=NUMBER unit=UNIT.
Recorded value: value=0.5 unit=V
